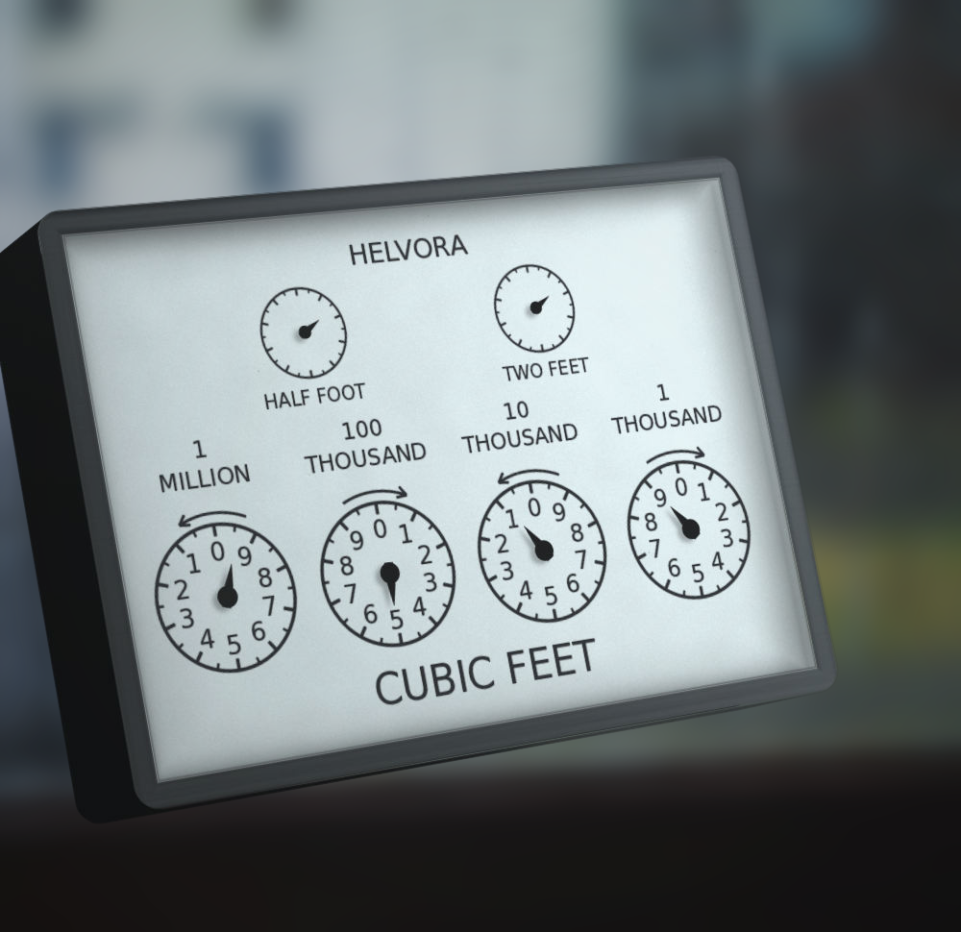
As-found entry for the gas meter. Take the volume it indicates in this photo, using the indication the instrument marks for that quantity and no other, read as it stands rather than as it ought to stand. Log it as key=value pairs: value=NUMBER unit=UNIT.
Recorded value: value=950900 unit=ft³
